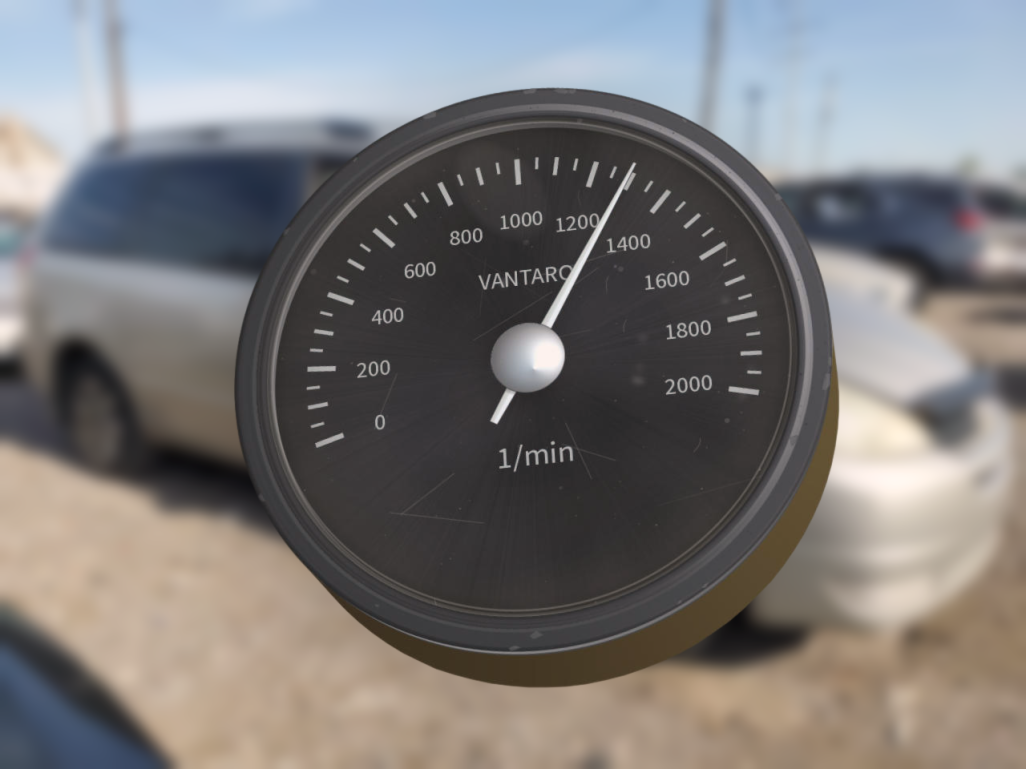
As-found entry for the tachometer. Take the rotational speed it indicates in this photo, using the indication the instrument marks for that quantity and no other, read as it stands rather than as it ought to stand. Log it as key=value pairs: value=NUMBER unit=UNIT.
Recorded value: value=1300 unit=rpm
